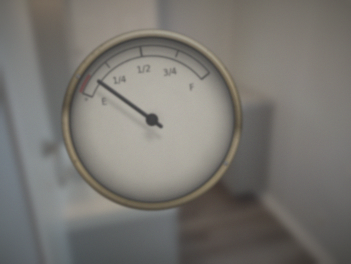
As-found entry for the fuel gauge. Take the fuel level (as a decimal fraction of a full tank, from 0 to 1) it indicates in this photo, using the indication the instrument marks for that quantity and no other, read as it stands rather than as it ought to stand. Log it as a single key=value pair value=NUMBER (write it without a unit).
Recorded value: value=0.125
